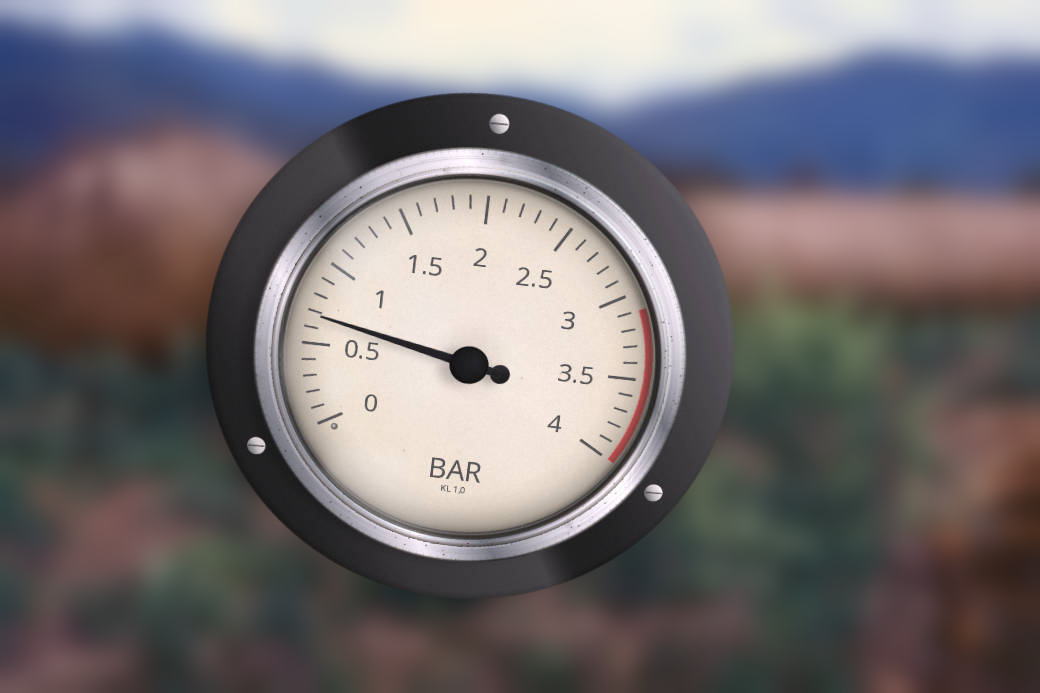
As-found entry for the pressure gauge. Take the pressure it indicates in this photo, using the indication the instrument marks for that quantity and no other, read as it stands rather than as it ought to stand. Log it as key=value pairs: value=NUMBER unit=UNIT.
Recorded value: value=0.7 unit=bar
